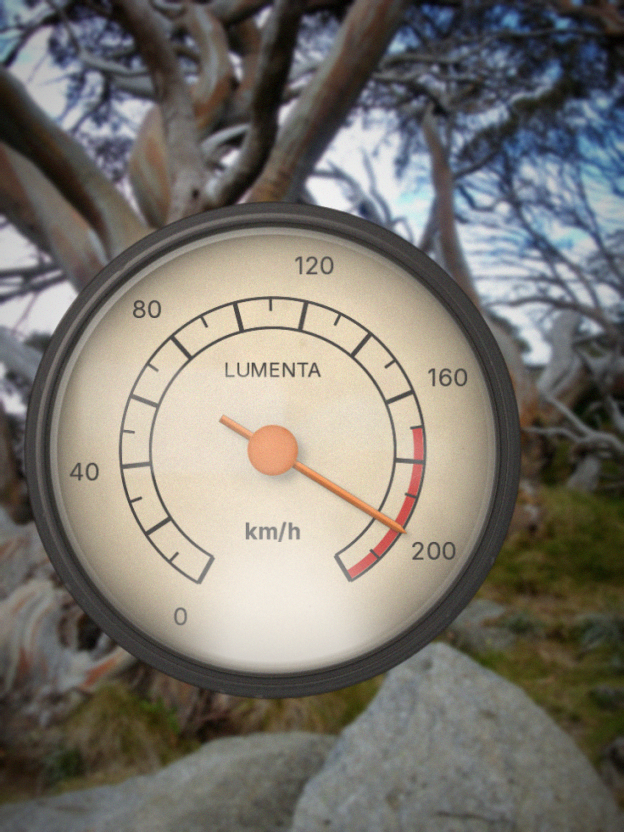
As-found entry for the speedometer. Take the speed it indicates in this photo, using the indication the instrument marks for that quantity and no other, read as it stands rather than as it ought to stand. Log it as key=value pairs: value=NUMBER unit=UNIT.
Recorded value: value=200 unit=km/h
